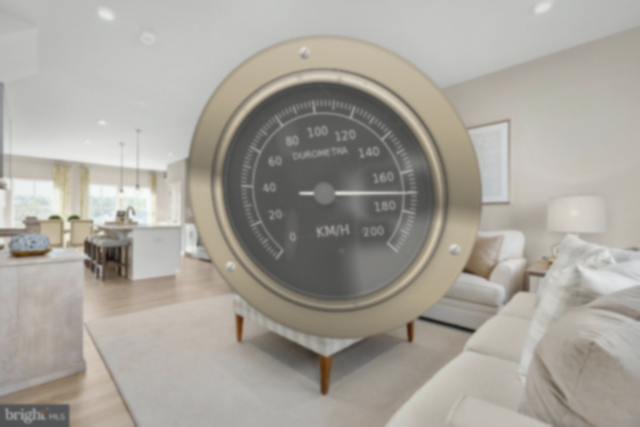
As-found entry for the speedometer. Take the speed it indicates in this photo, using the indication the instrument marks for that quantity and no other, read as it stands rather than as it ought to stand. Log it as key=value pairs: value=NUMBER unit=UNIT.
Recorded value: value=170 unit=km/h
